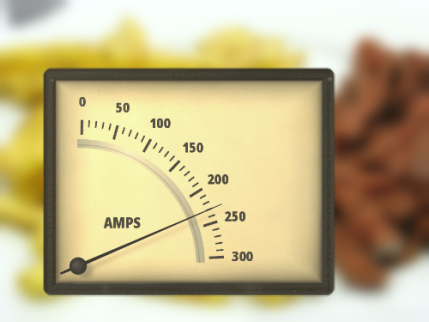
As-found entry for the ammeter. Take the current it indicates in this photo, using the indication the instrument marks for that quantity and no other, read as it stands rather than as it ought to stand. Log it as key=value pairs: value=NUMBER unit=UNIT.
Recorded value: value=230 unit=A
